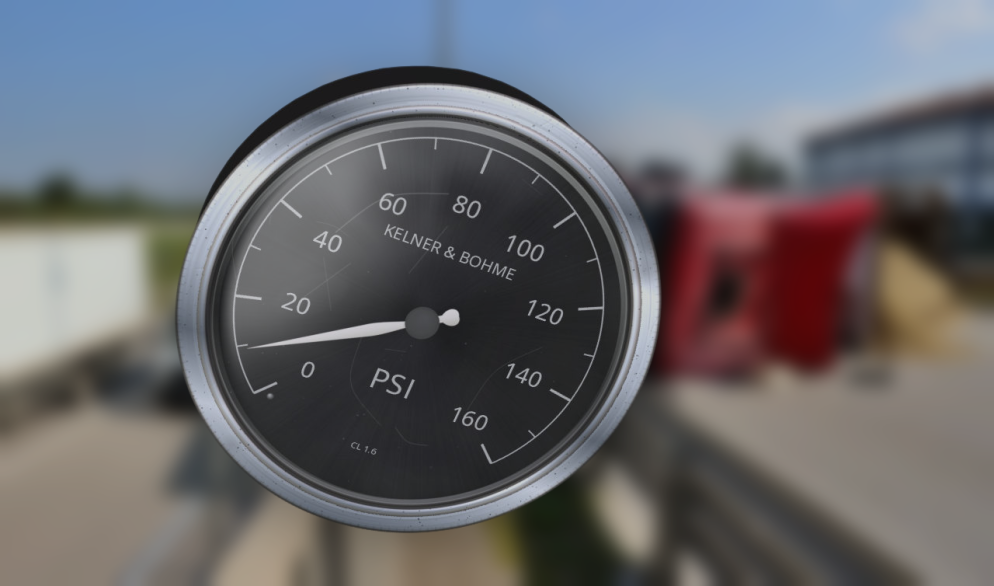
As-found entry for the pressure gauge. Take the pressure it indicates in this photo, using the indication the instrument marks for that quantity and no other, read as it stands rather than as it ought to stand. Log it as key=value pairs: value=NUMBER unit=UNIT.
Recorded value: value=10 unit=psi
